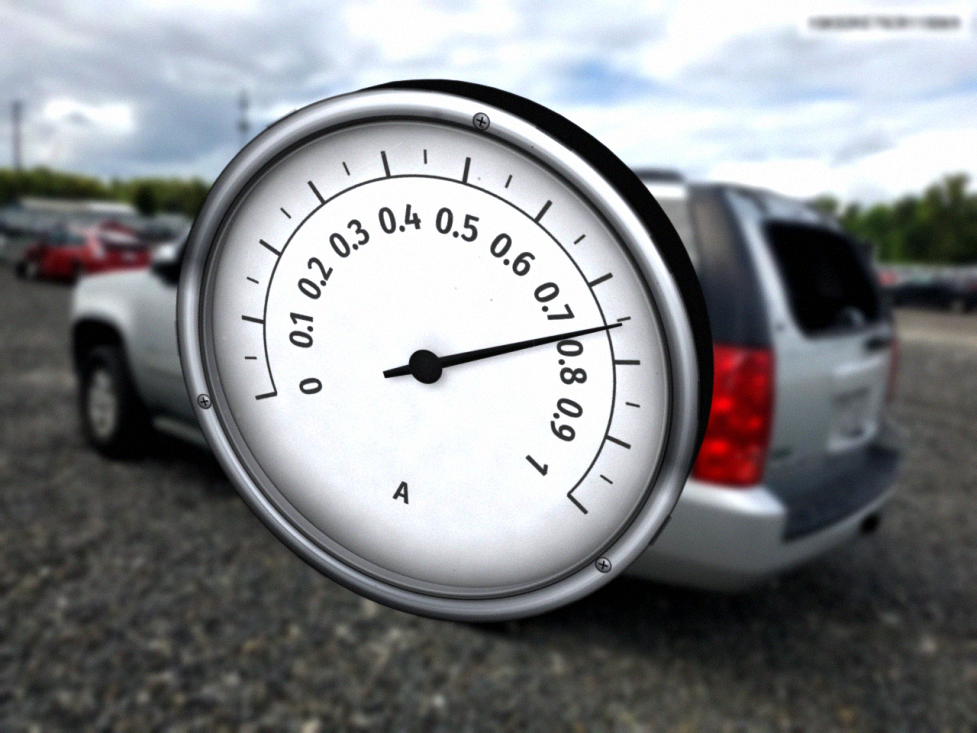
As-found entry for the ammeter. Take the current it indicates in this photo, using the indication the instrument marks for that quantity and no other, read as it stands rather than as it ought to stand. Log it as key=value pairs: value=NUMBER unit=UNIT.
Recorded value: value=0.75 unit=A
